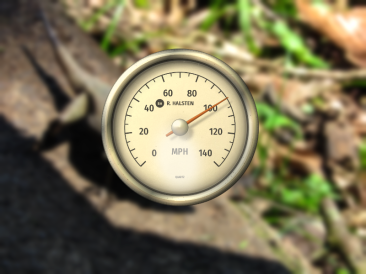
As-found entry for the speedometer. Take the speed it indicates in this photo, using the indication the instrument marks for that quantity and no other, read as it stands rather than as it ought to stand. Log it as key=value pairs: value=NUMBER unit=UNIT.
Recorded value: value=100 unit=mph
